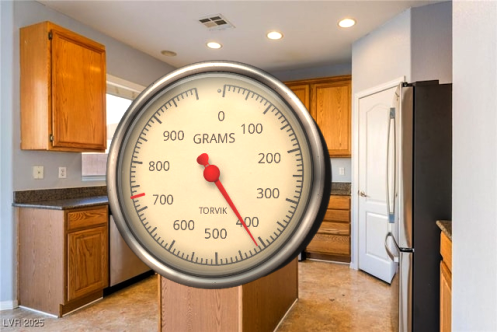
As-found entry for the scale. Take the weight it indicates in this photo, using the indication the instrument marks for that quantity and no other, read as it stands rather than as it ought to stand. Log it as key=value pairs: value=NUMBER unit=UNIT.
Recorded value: value=410 unit=g
